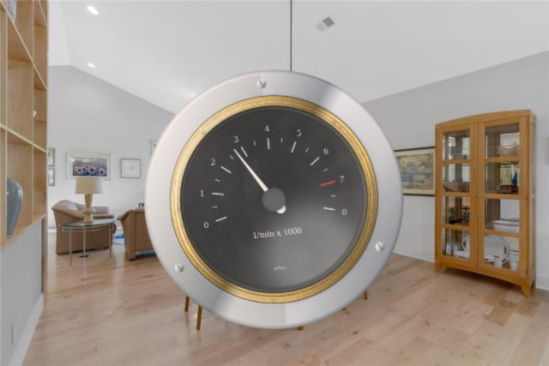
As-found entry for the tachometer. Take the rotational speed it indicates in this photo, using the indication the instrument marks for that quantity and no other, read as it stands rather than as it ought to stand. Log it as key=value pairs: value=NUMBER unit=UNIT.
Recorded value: value=2750 unit=rpm
